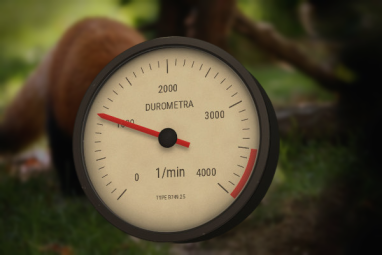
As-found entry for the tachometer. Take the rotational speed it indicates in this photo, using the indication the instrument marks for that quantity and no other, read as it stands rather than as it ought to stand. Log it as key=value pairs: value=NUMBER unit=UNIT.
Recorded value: value=1000 unit=rpm
